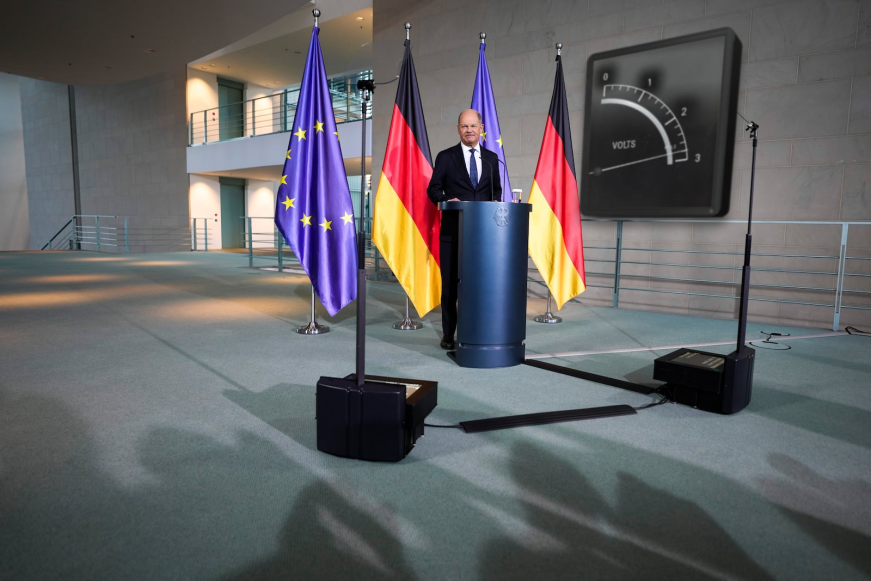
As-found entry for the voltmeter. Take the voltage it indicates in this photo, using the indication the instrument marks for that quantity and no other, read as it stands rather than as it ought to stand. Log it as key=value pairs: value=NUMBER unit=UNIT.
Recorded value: value=2.8 unit=V
